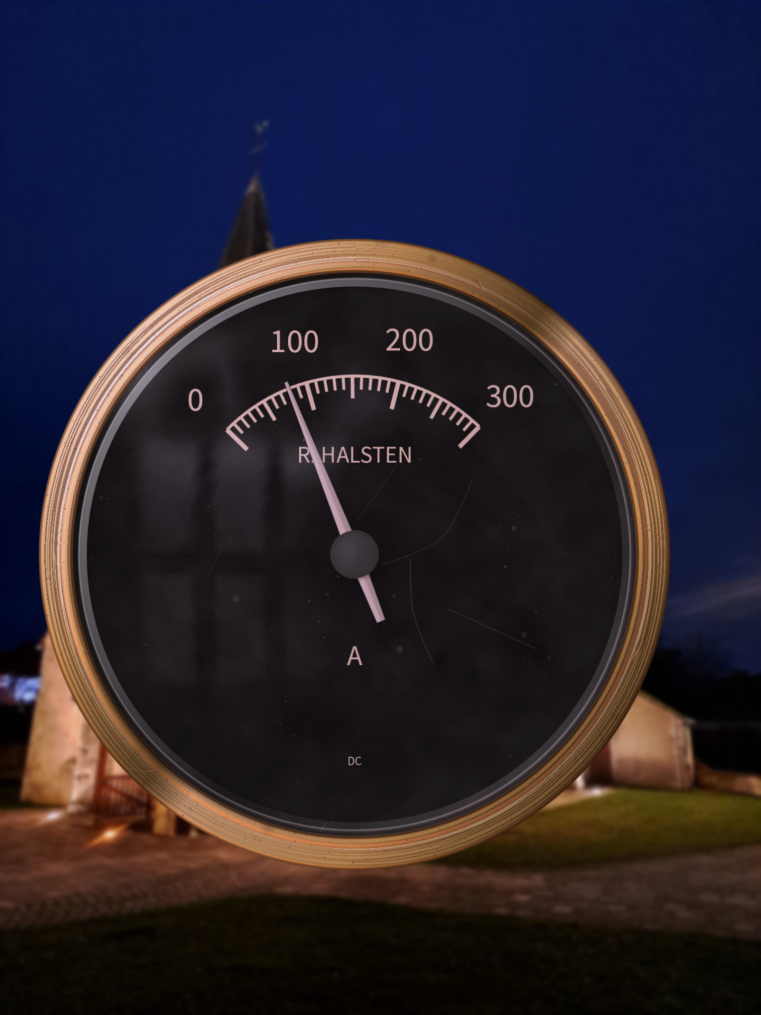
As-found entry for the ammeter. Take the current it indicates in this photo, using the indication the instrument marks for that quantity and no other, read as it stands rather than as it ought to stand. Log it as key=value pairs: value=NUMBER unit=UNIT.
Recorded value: value=80 unit=A
